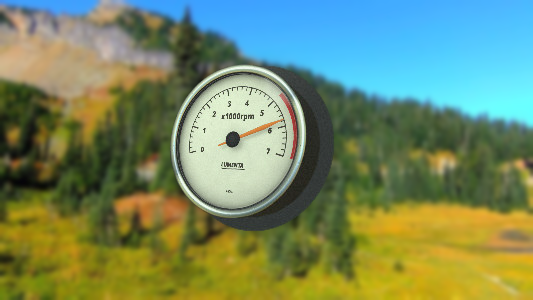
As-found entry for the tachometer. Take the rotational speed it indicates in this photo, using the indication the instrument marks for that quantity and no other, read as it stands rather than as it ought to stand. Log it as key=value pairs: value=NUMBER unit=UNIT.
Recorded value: value=5800 unit=rpm
